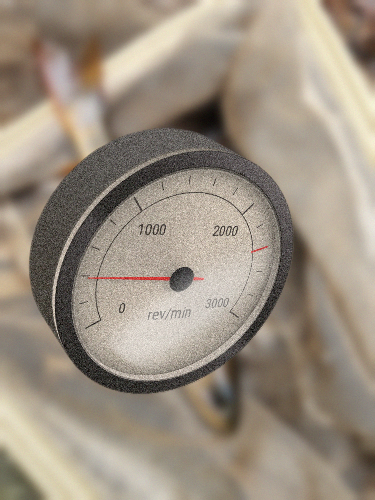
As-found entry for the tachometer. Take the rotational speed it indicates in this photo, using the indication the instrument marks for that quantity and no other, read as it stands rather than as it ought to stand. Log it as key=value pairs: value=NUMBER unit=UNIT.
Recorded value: value=400 unit=rpm
